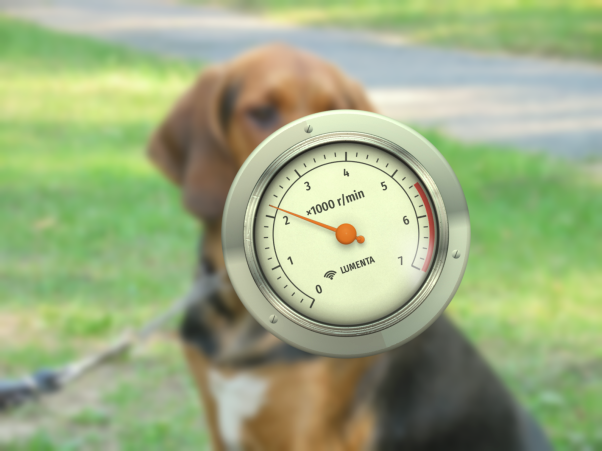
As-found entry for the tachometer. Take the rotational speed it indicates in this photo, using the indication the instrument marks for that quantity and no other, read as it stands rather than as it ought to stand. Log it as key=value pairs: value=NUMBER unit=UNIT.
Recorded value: value=2200 unit=rpm
